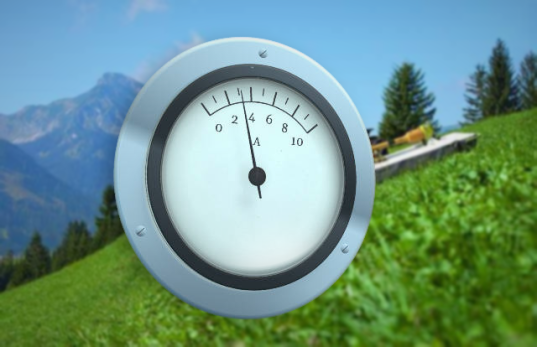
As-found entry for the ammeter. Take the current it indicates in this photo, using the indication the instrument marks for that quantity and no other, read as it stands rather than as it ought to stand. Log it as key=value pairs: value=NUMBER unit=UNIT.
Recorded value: value=3 unit=A
